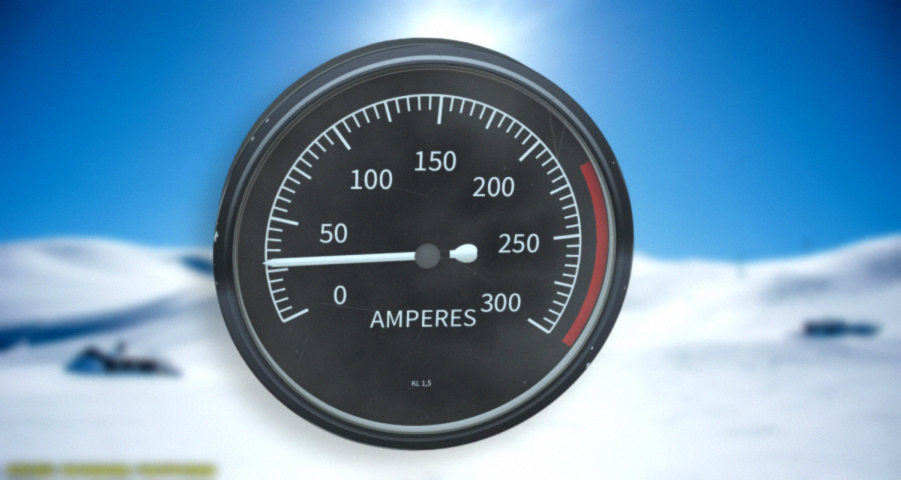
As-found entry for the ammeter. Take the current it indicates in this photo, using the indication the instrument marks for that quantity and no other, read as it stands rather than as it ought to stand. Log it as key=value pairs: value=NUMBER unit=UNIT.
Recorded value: value=30 unit=A
